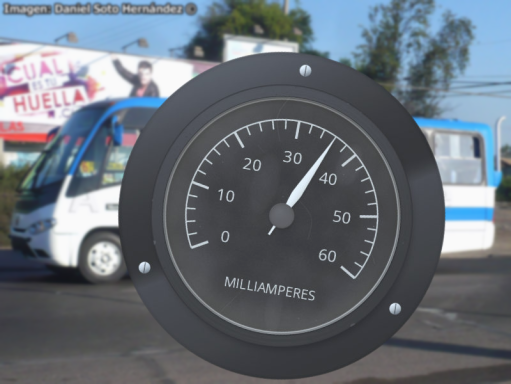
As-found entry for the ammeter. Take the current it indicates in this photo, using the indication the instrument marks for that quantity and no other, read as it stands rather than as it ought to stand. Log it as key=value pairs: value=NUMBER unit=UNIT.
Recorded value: value=36 unit=mA
